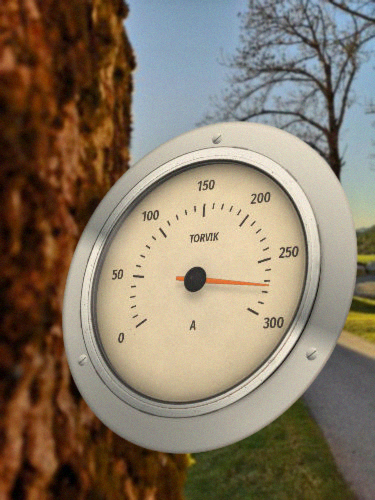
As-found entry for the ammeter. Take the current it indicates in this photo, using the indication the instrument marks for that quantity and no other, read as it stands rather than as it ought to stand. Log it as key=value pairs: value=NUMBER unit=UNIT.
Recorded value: value=275 unit=A
